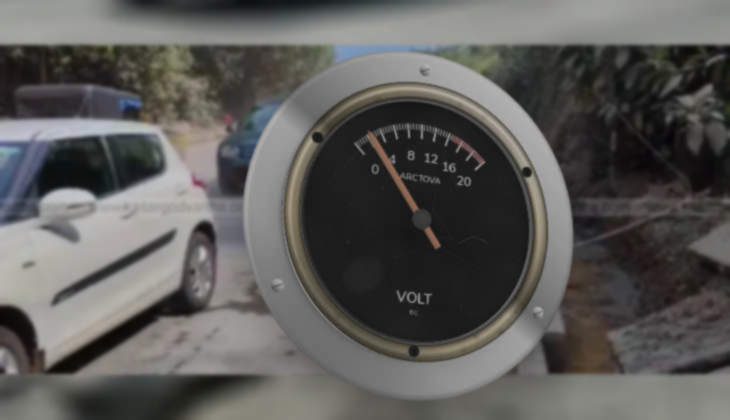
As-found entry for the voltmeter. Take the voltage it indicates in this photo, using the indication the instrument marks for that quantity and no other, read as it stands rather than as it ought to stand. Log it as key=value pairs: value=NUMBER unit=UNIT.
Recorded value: value=2 unit=V
